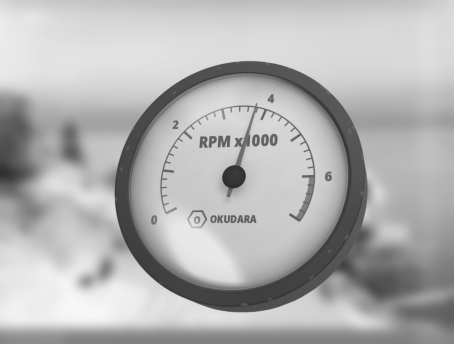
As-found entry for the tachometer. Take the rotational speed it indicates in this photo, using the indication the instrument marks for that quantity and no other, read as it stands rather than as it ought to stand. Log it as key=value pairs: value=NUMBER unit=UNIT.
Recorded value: value=3800 unit=rpm
